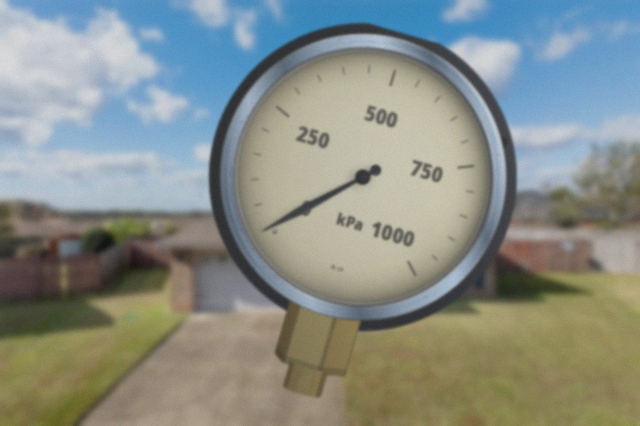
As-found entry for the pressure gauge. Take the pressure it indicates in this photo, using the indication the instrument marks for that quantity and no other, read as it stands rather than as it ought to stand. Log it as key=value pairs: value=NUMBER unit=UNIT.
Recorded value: value=0 unit=kPa
